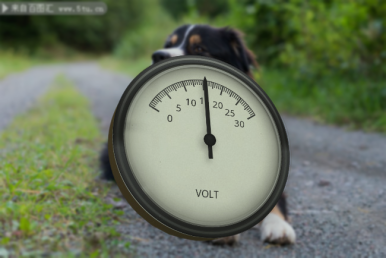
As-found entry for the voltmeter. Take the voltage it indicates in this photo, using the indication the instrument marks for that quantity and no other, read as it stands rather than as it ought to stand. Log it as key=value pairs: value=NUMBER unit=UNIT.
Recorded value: value=15 unit=V
